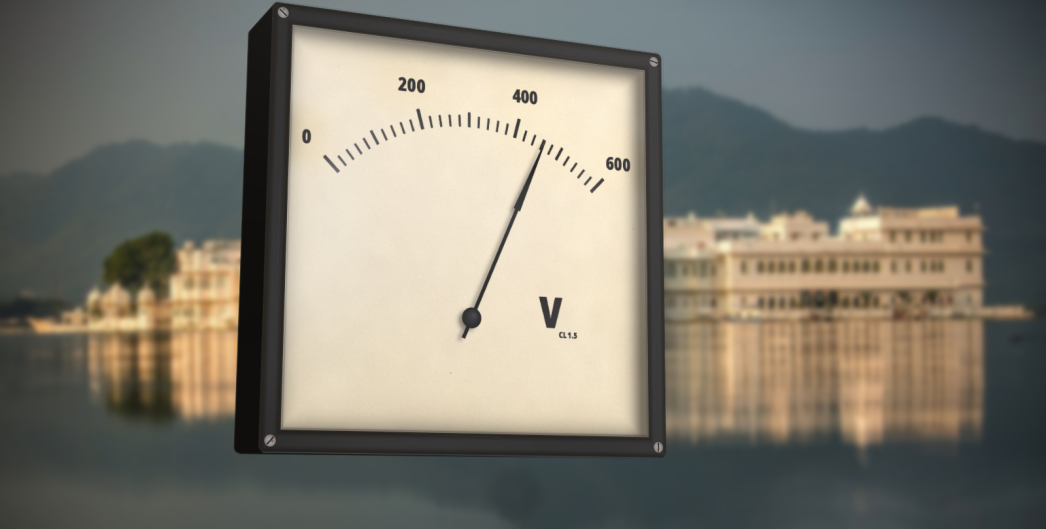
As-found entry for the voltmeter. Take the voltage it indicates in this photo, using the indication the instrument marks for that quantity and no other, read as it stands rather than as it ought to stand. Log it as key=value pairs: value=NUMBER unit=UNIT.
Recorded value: value=460 unit=V
